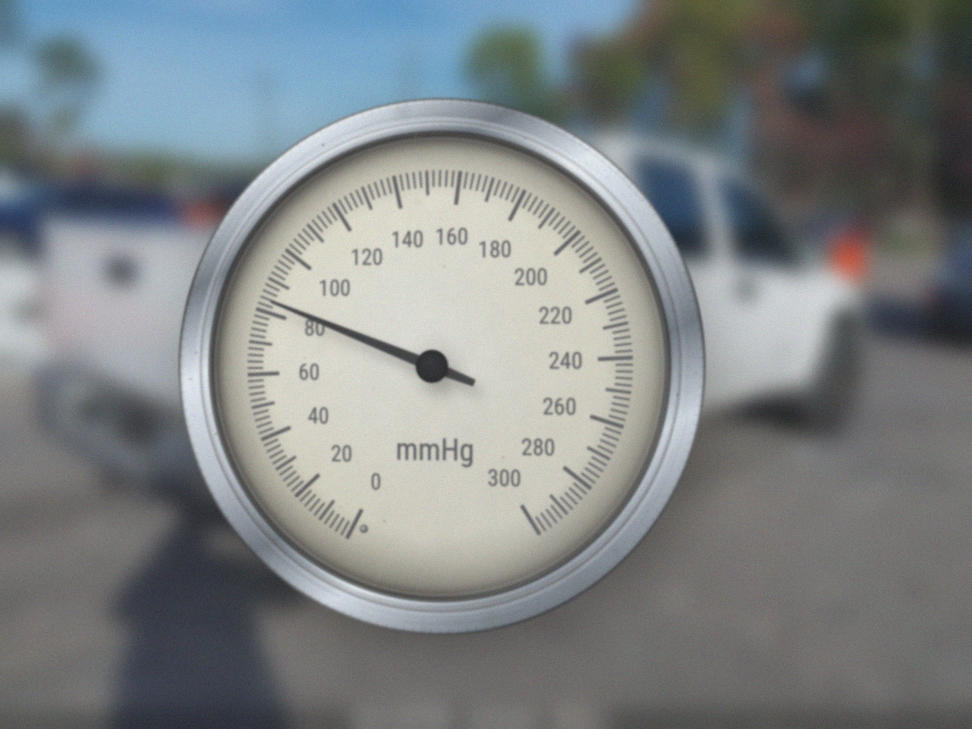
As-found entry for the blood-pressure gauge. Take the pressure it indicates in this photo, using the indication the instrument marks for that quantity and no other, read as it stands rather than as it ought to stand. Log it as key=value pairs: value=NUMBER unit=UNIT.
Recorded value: value=84 unit=mmHg
